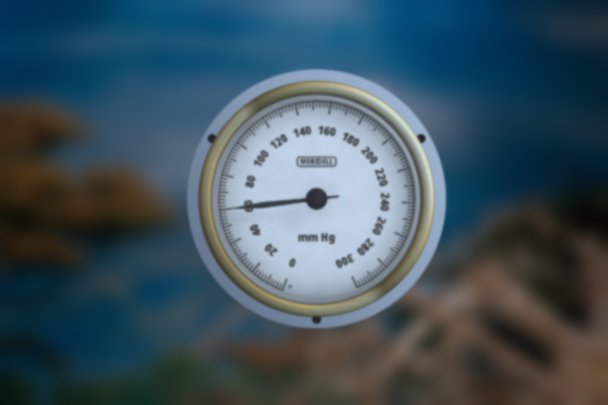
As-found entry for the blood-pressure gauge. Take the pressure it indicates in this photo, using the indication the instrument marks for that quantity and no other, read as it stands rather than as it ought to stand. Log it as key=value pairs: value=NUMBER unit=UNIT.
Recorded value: value=60 unit=mmHg
